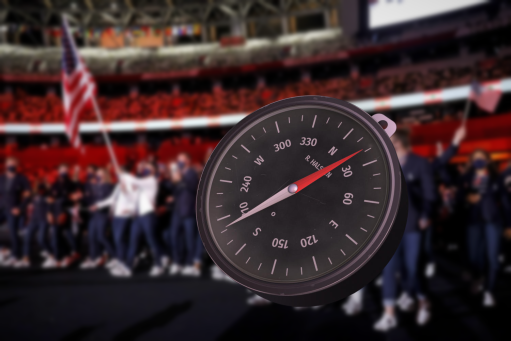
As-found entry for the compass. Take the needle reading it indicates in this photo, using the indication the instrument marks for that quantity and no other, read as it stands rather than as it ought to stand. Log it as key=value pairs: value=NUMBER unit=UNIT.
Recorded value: value=20 unit=°
